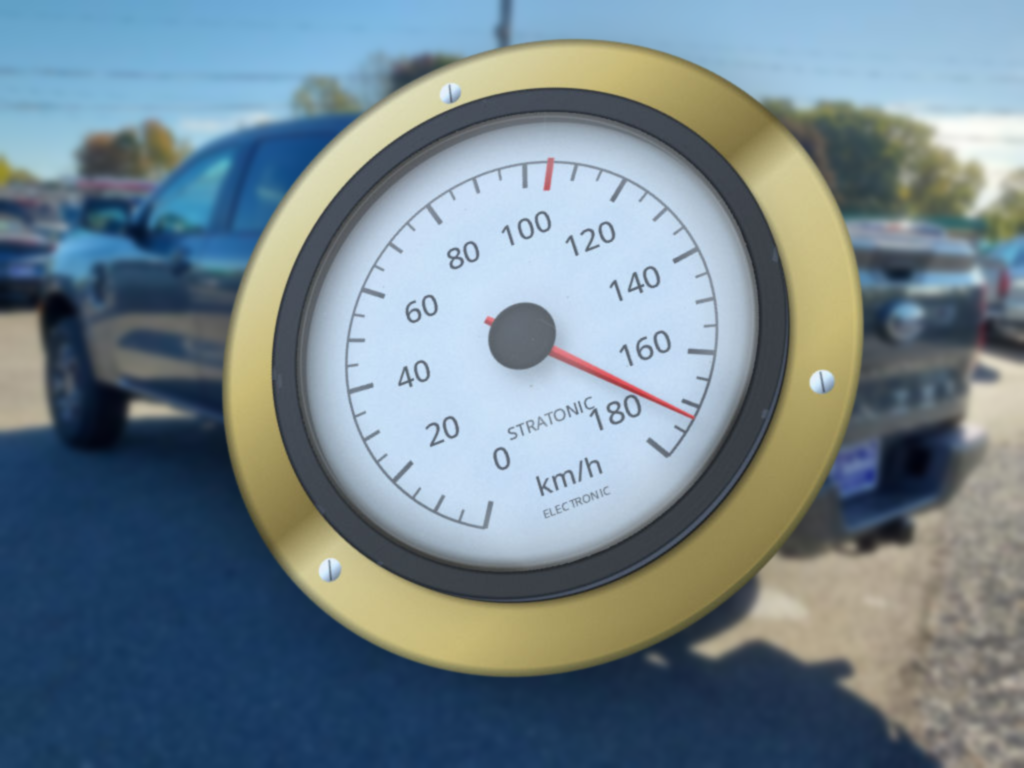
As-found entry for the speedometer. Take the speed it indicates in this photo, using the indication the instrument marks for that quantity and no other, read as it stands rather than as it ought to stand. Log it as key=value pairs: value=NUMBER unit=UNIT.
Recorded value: value=172.5 unit=km/h
